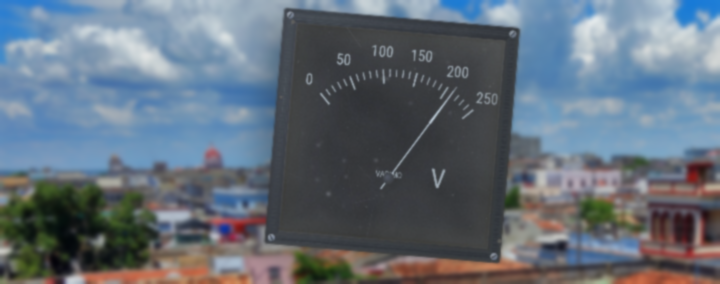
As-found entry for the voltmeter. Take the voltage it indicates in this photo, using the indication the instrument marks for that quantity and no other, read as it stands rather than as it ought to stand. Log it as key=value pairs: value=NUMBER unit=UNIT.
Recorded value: value=210 unit=V
